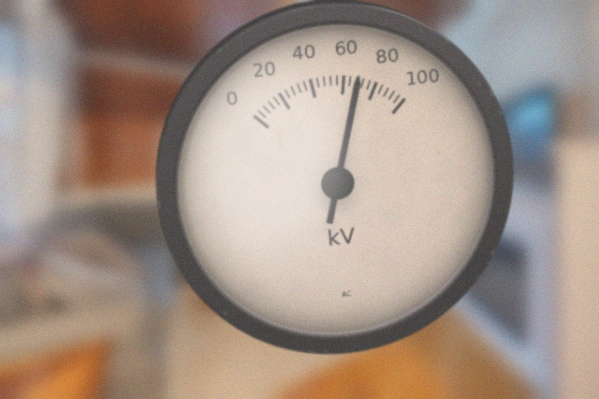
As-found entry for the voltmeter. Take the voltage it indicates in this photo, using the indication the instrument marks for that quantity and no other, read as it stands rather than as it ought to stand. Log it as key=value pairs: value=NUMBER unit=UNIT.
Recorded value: value=68 unit=kV
